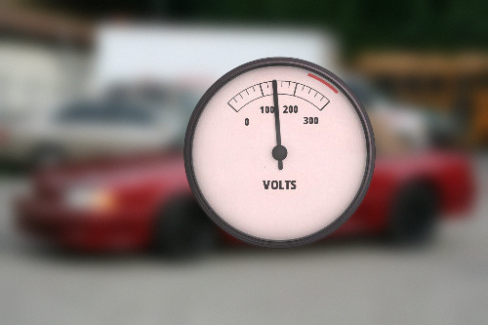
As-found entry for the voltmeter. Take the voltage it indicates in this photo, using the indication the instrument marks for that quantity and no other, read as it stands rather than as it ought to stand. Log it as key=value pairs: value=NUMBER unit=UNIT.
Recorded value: value=140 unit=V
